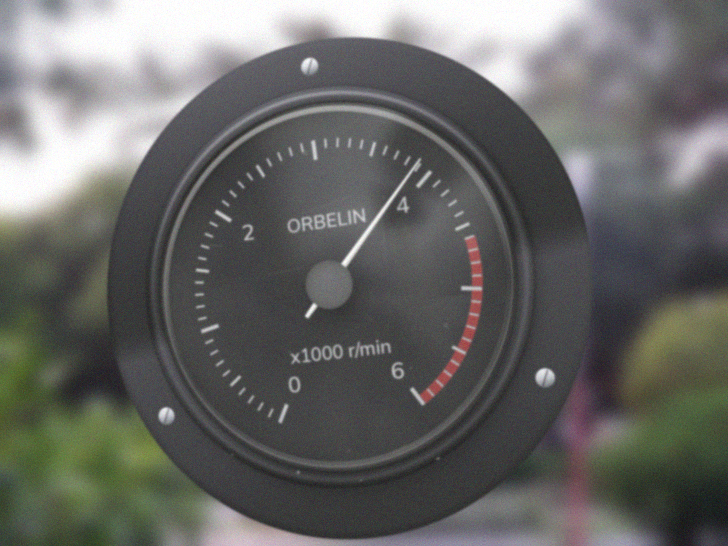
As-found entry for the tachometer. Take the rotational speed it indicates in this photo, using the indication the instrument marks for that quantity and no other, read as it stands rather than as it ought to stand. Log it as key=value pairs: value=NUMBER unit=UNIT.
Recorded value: value=3900 unit=rpm
